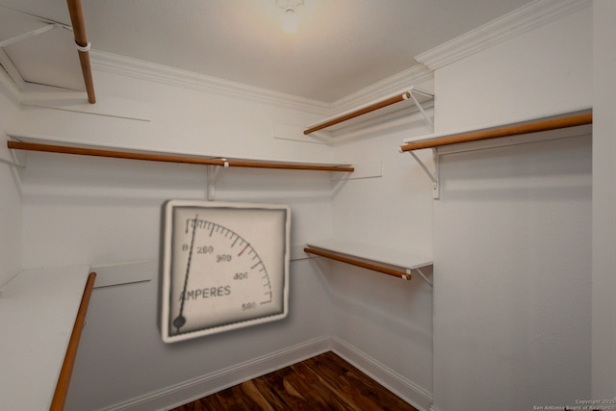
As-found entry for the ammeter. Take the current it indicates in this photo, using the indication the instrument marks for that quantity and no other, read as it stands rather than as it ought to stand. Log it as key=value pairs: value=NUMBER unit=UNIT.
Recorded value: value=100 unit=A
